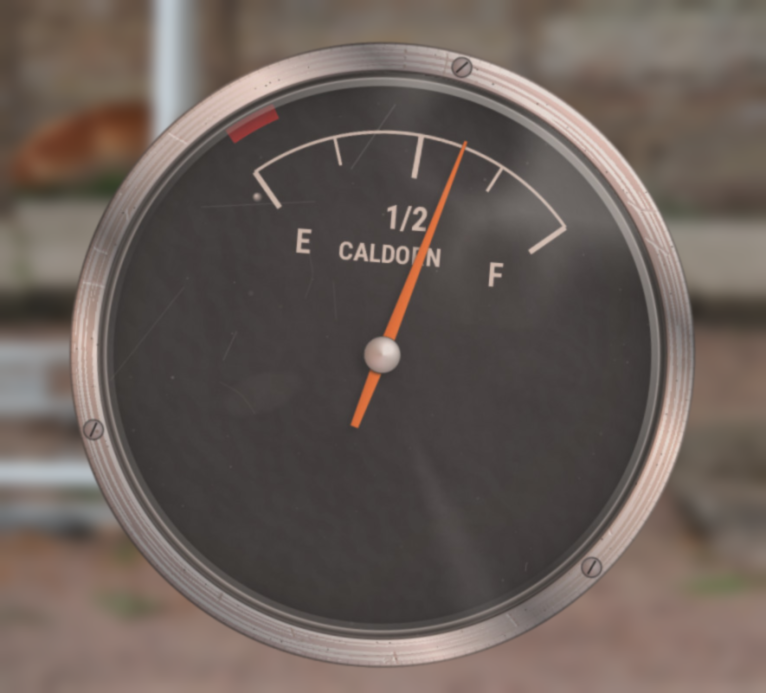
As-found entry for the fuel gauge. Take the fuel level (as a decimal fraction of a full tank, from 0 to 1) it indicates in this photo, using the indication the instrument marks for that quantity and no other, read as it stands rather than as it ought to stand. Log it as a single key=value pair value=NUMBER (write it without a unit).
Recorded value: value=0.625
